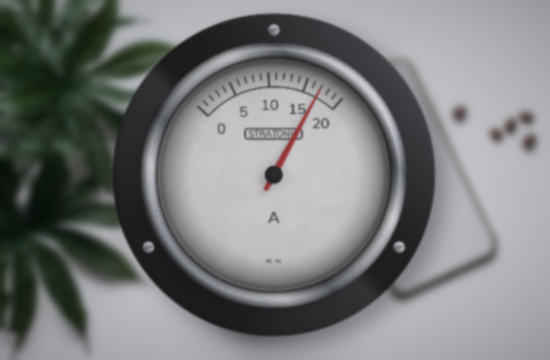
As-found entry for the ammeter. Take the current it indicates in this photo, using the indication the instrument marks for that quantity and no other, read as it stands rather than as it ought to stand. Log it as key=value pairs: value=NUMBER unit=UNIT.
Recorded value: value=17 unit=A
